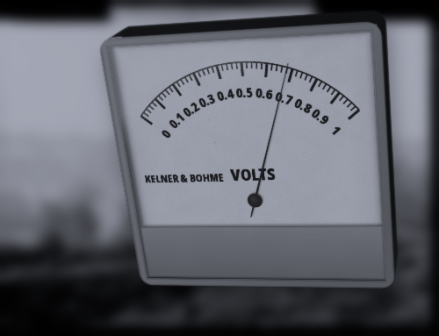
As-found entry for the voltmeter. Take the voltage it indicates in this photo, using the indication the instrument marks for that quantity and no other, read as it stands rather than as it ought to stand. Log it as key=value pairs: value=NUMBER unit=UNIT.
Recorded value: value=0.68 unit=V
